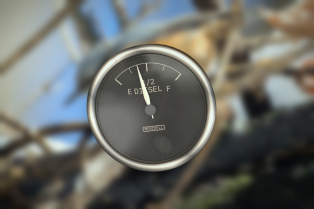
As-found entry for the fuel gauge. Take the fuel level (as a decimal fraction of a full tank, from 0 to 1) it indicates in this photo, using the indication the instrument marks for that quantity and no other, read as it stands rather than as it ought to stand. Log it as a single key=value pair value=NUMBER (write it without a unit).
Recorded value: value=0.375
